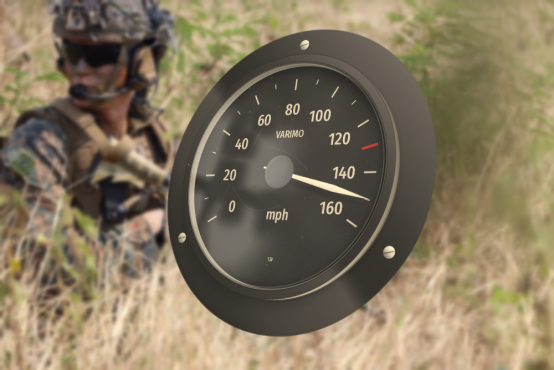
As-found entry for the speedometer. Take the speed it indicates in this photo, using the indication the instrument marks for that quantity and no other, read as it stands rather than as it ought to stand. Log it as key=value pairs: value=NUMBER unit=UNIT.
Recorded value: value=150 unit=mph
